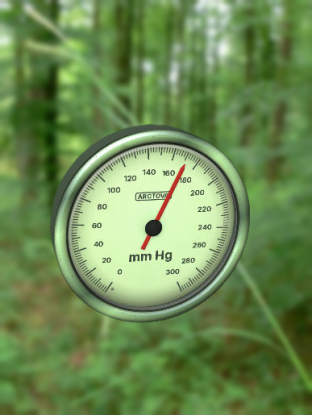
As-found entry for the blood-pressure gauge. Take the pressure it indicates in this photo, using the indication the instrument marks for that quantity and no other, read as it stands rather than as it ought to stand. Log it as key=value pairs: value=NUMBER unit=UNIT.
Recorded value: value=170 unit=mmHg
